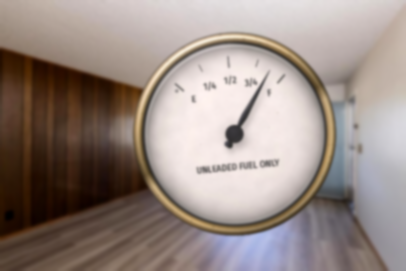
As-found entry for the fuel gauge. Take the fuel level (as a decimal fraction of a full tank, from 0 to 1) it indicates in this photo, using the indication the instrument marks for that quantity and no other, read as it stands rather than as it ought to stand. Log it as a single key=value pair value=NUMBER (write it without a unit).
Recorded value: value=0.875
